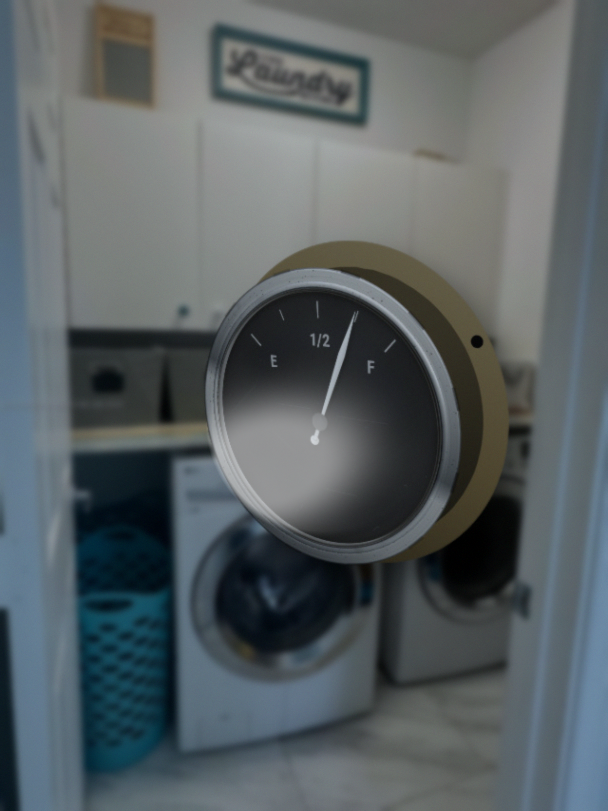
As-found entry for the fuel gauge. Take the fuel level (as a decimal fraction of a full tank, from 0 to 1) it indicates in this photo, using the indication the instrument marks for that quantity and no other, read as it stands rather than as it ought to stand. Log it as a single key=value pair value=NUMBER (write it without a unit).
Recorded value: value=0.75
